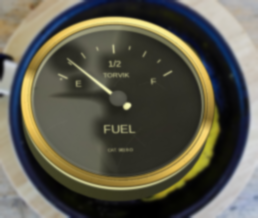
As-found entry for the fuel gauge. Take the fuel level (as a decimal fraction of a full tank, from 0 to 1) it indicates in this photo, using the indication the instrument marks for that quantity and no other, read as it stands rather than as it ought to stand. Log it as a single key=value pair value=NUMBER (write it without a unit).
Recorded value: value=0.125
